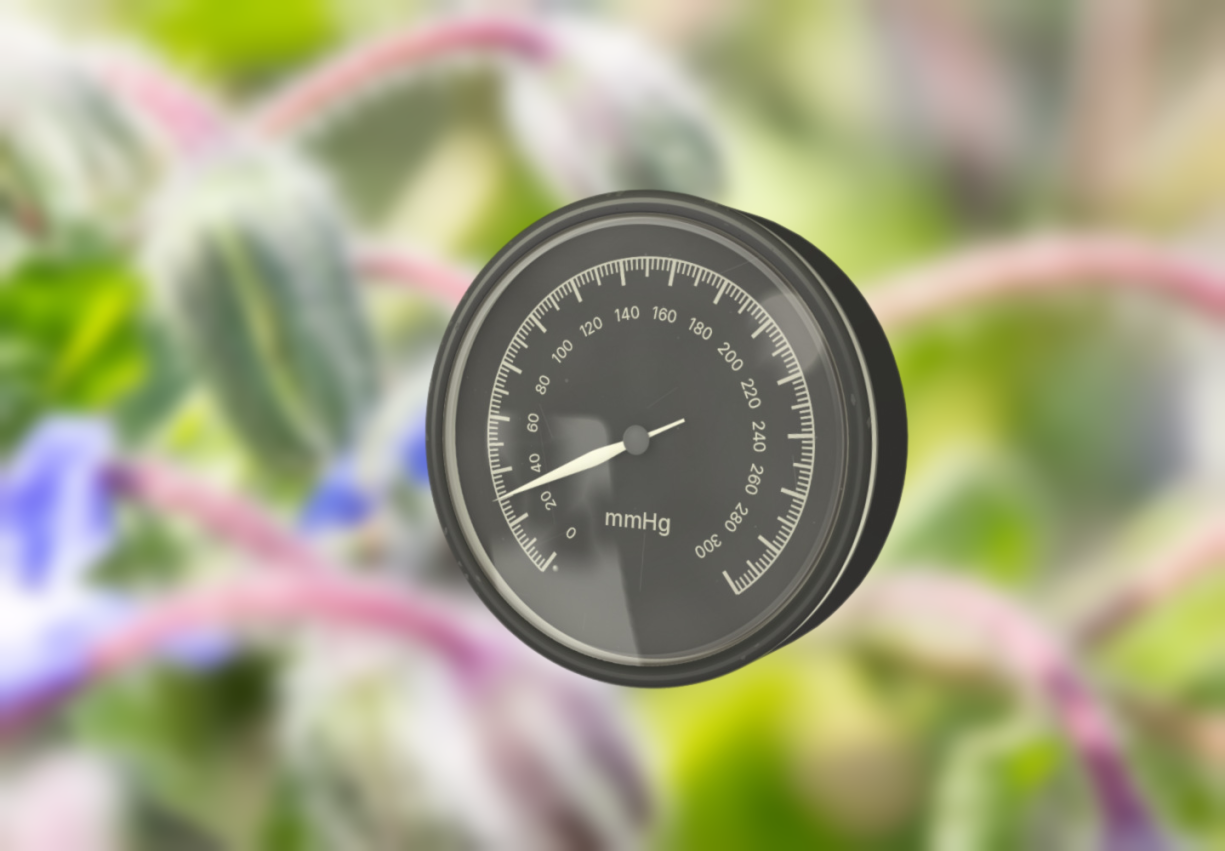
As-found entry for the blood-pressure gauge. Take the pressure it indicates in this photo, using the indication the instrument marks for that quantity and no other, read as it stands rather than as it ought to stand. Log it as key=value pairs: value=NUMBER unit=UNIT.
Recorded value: value=30 unit=mmHg
